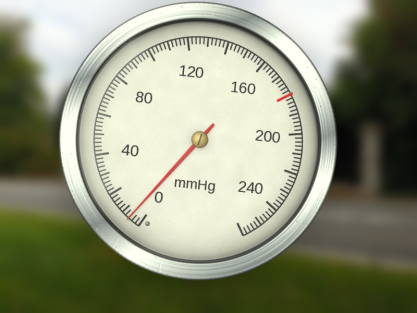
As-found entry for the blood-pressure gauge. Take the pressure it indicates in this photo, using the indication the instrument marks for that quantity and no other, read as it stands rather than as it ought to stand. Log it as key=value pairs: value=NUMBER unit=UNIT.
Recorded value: value=6 unit=mmHg
